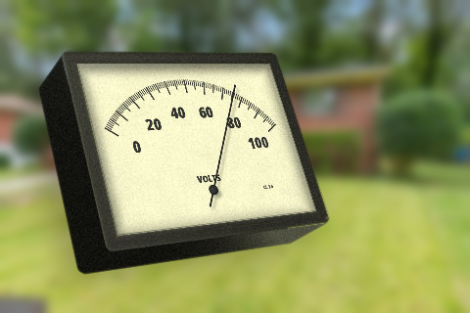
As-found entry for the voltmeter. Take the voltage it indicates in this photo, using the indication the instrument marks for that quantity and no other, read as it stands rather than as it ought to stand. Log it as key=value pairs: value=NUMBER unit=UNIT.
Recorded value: value=75 unit=V
